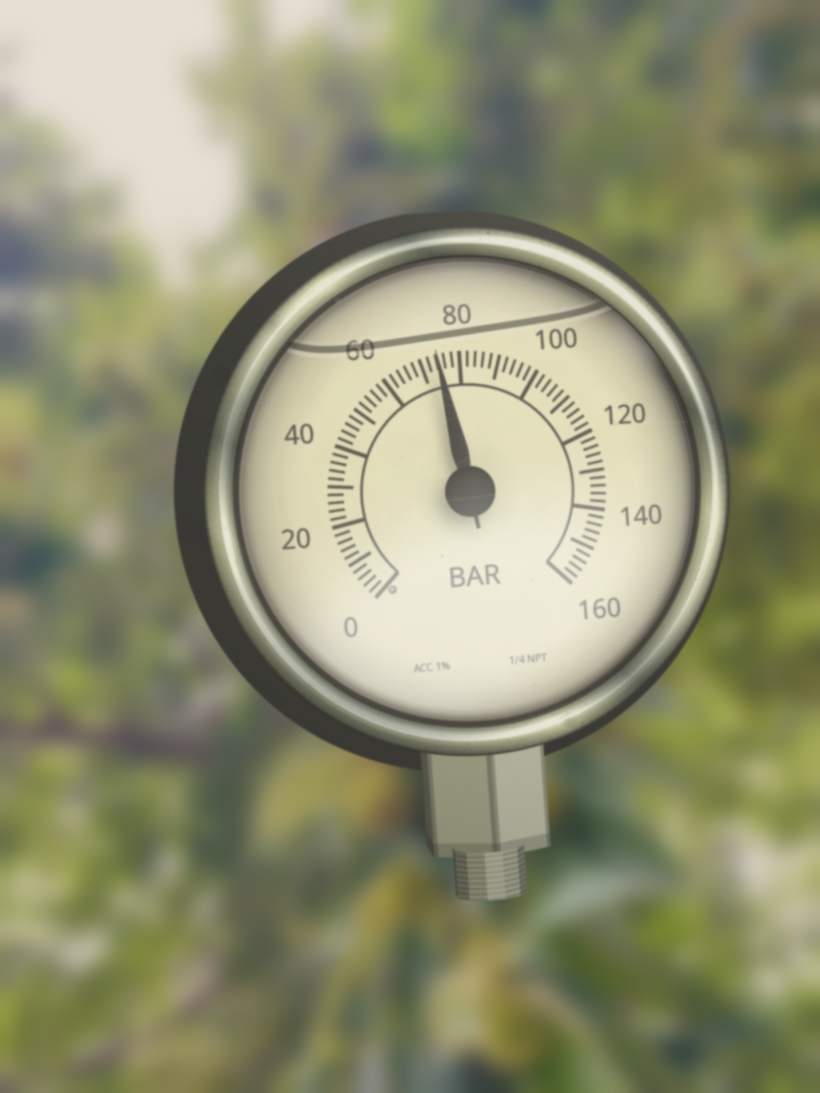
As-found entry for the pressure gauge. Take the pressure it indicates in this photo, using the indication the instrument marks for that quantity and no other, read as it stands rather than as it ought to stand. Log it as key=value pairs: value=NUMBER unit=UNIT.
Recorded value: value=74 unit=bar
